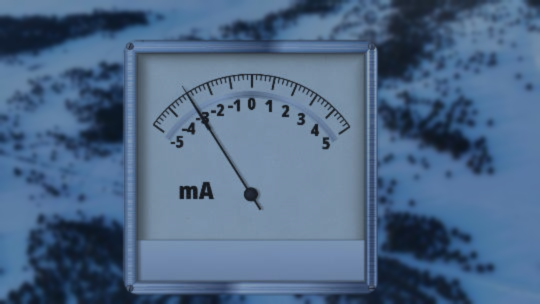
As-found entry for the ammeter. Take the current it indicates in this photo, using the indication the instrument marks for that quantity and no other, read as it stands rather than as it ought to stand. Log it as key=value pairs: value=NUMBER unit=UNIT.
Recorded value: value=-3 unit=mA
